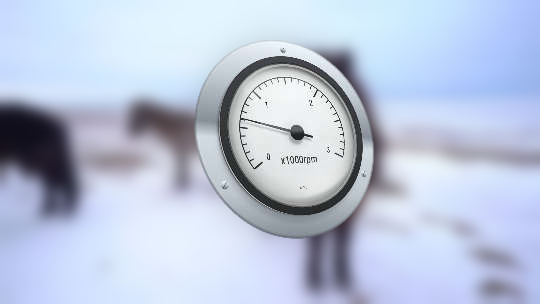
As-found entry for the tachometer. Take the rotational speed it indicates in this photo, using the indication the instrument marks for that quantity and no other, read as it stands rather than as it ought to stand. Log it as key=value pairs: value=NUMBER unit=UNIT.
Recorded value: value=600 unit=rpm
